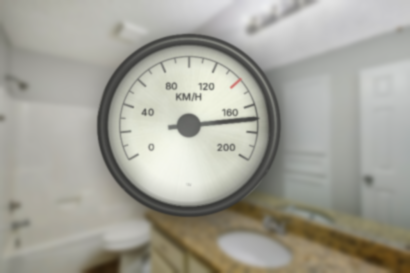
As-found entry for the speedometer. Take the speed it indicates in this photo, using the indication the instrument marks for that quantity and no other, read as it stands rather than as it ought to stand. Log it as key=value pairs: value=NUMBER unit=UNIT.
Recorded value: value=170 unit=km/h
